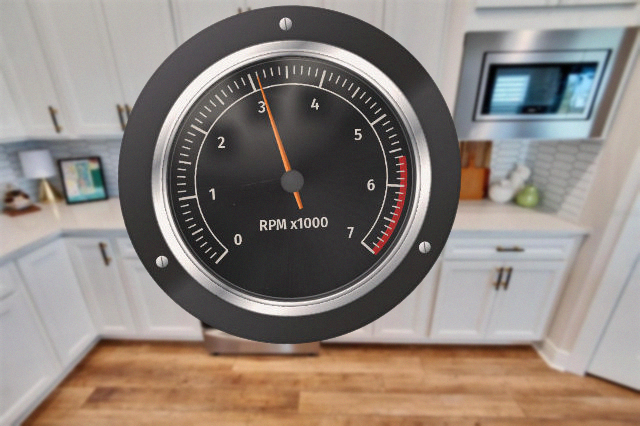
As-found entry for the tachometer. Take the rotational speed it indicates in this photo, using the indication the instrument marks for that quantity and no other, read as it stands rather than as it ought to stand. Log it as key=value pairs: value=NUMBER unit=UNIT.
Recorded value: value=3100 unit=rpm
